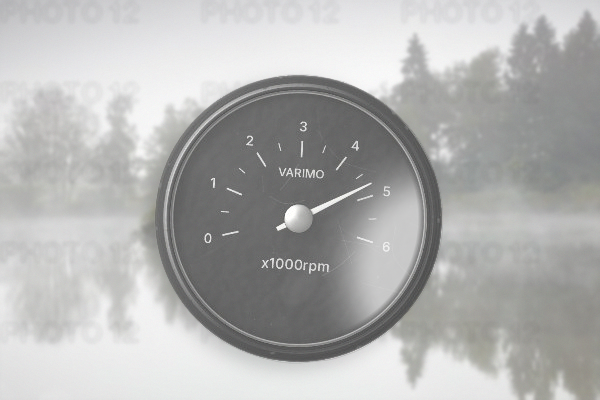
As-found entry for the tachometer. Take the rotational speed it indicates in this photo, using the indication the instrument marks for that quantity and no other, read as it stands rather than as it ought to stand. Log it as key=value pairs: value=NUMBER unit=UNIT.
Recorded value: value=4750 unit=rpm
